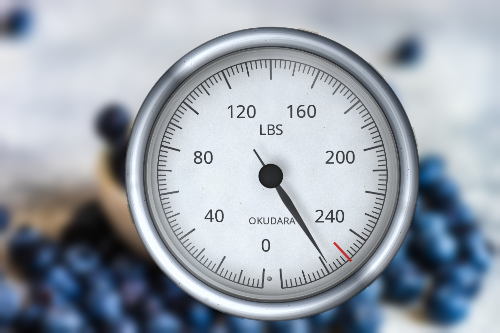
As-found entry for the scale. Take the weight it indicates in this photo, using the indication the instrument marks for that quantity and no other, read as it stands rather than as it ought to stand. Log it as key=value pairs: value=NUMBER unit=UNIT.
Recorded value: value=258 unit=lb
